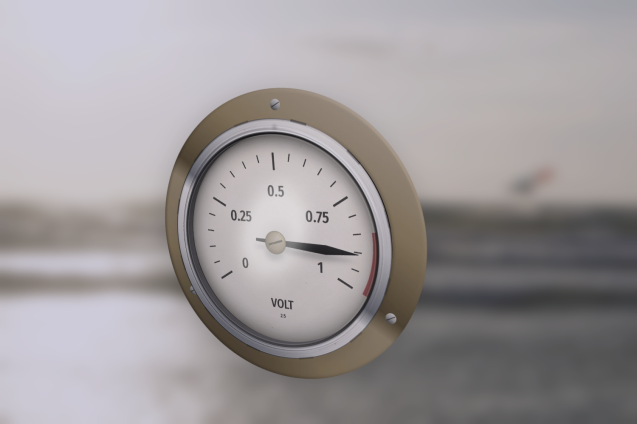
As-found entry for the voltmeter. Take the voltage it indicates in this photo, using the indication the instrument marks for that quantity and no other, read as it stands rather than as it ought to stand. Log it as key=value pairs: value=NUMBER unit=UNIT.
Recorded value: value=0.9 unit=V
